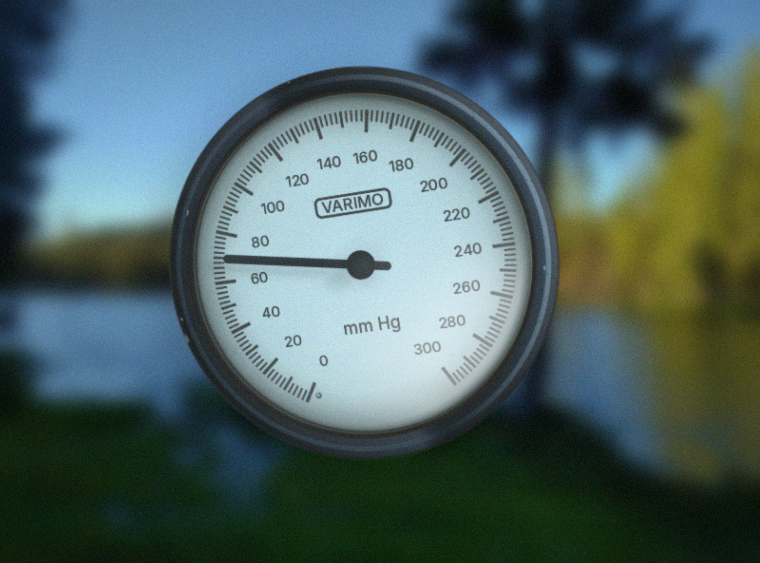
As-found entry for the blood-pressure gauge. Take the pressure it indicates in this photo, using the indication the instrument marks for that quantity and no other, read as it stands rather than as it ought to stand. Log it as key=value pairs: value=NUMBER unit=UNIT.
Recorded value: value=70 unit=mmHg
